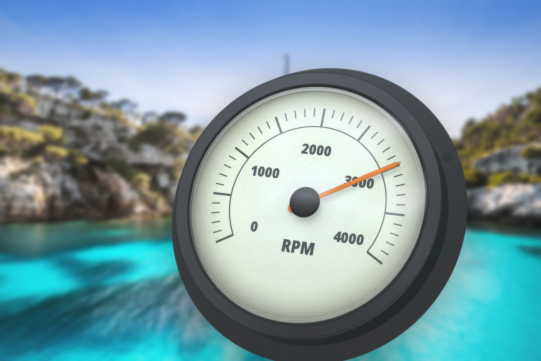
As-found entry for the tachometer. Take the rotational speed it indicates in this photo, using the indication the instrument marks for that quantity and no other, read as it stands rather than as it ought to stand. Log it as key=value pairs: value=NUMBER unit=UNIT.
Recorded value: value=3000 unit=rpm
